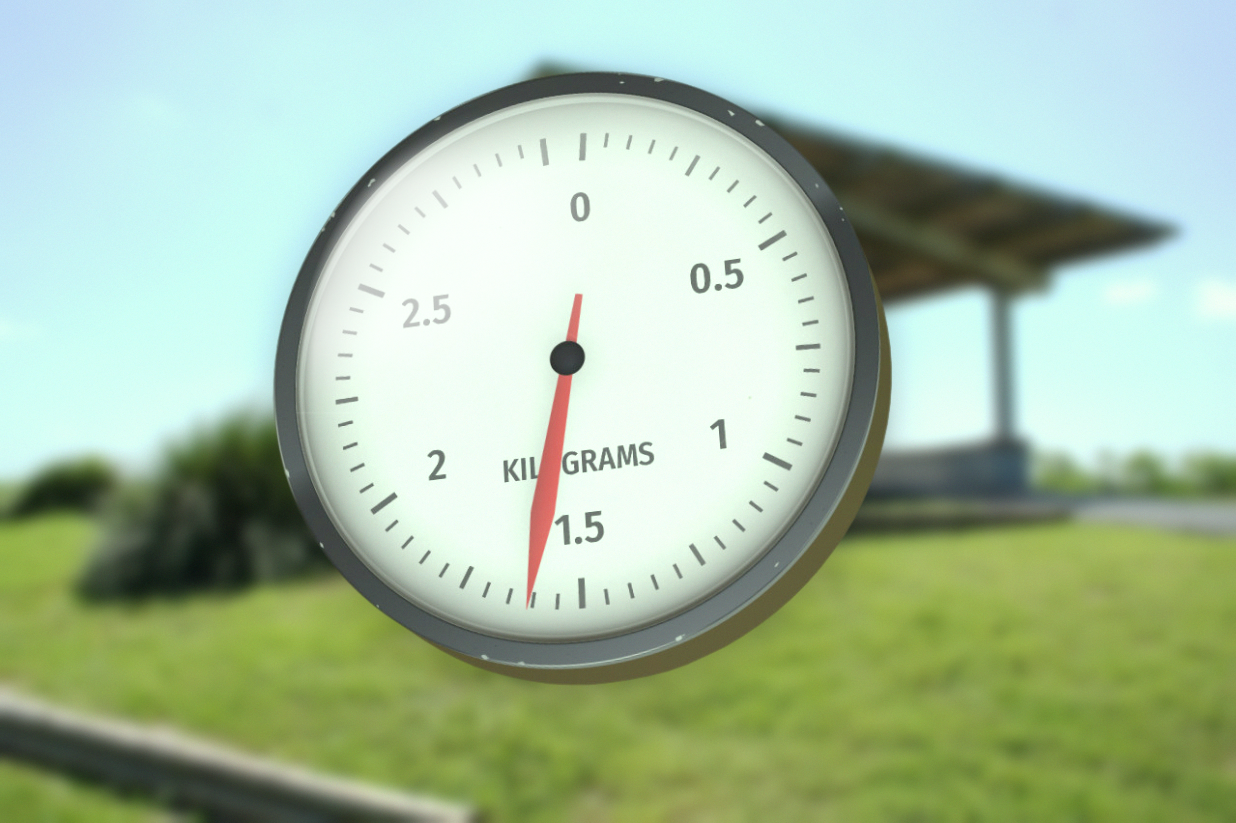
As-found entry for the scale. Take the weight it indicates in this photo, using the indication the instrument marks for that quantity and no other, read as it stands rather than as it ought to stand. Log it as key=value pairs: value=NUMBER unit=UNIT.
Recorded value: value=1.6 unit=kg
